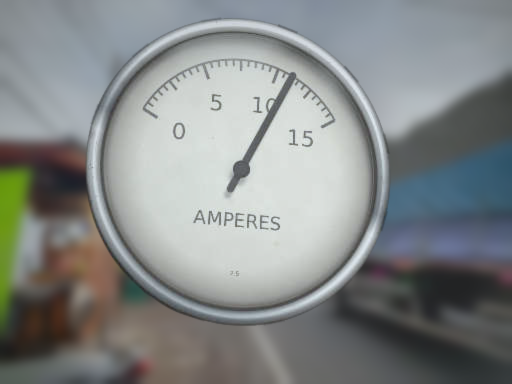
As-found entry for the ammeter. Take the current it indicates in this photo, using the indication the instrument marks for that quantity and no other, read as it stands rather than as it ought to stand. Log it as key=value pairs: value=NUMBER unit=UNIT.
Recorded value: value=11 unit=A
